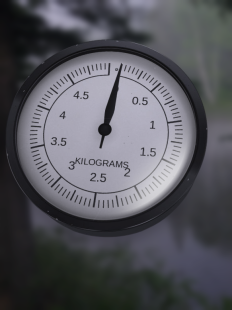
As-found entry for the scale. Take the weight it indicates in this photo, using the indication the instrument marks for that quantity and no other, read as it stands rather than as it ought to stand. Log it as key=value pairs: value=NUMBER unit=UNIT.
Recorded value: value=0 unit=kg
